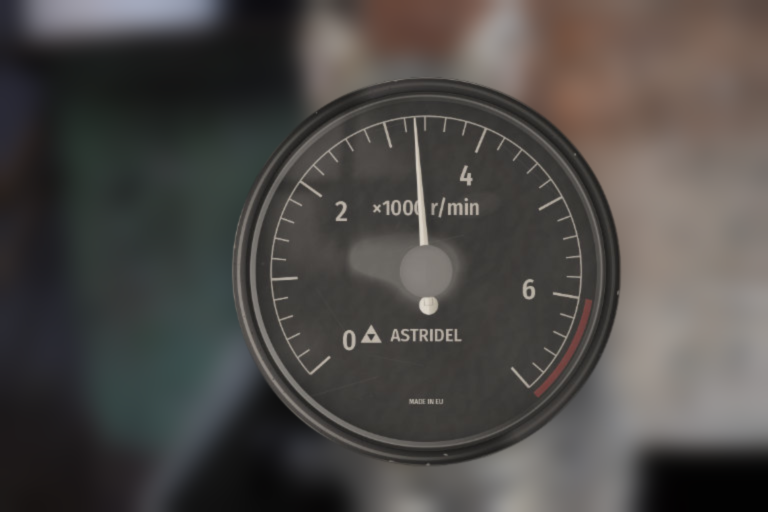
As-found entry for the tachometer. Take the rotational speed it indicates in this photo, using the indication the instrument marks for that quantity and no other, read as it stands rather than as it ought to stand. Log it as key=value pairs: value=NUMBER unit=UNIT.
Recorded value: value=3300 unit=rpm
